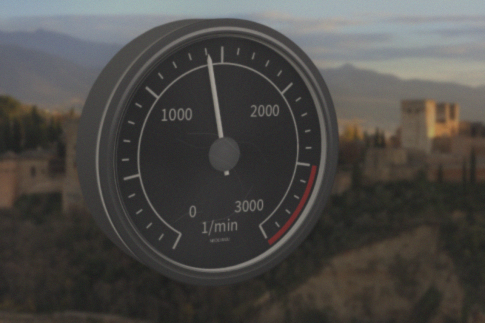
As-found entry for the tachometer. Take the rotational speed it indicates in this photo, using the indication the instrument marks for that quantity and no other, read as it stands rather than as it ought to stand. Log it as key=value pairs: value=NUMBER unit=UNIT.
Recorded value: value=1400 unit=rpm
